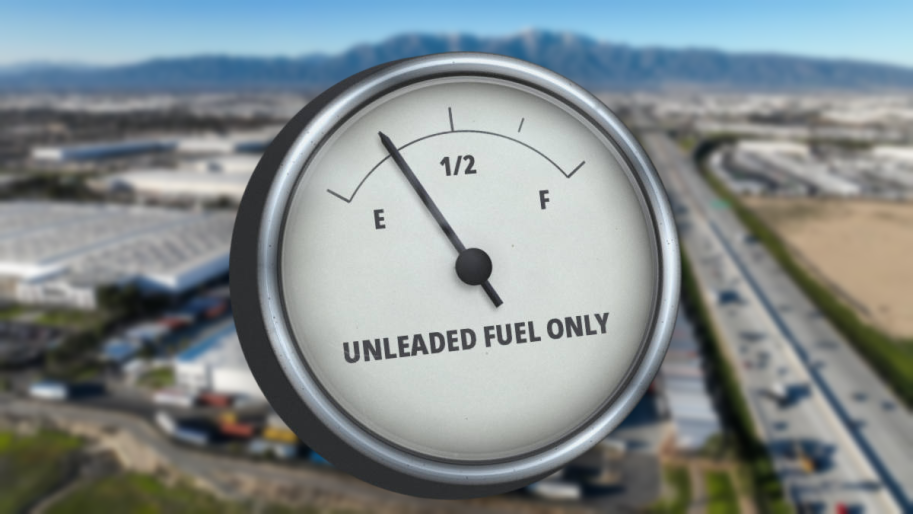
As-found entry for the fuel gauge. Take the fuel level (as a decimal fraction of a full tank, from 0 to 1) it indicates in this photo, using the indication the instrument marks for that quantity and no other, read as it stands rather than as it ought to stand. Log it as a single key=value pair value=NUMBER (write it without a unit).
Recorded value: value=0.25
